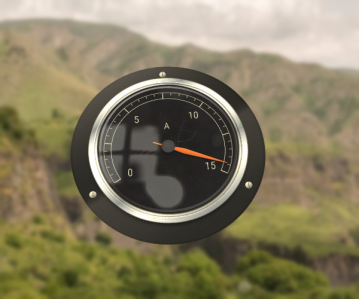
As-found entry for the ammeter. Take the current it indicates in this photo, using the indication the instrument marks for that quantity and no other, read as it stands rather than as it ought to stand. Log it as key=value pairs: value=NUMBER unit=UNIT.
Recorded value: value=14.5 unit=A
